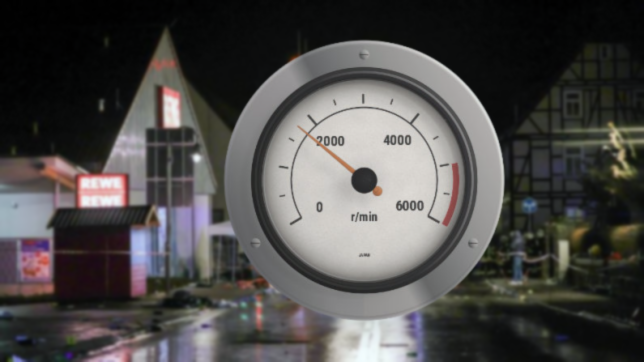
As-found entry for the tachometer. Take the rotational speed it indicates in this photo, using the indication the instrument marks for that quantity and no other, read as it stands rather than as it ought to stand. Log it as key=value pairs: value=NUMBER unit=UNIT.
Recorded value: value=1750 unit=rpm
